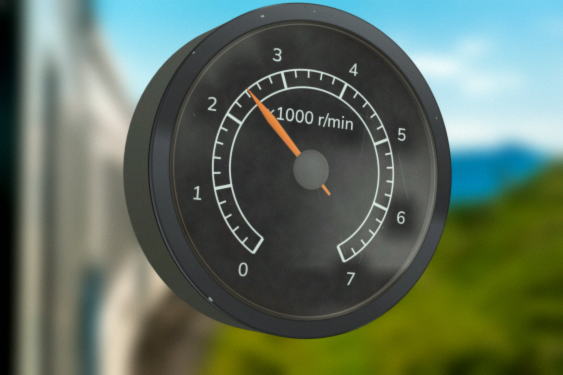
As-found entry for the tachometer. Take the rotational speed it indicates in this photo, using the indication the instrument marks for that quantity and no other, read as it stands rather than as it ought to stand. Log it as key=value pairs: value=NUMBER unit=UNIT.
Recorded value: value=2400 unit=rpm
